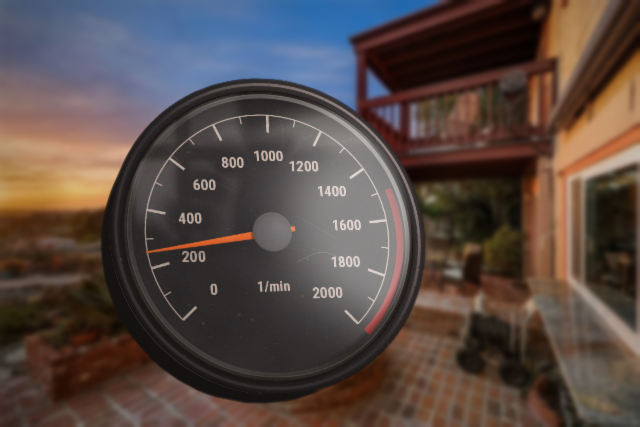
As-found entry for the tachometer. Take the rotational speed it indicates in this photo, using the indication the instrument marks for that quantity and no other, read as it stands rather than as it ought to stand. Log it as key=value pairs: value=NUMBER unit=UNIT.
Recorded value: value=250 unit=rpm
